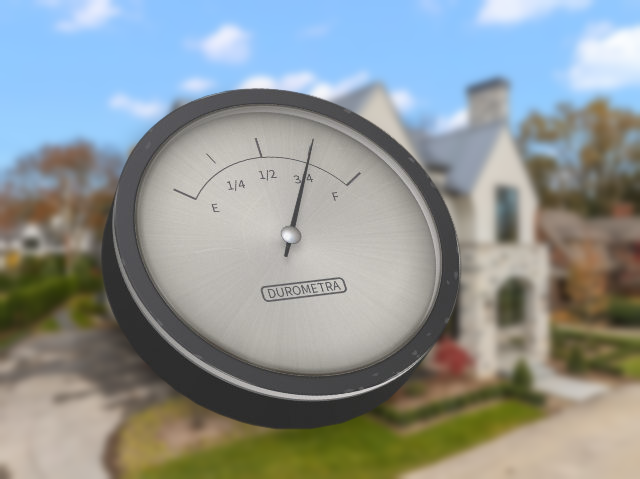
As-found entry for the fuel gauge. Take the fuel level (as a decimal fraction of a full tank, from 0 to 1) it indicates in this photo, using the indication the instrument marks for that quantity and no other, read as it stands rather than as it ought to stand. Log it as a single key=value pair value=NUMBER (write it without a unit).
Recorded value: value=0.75
